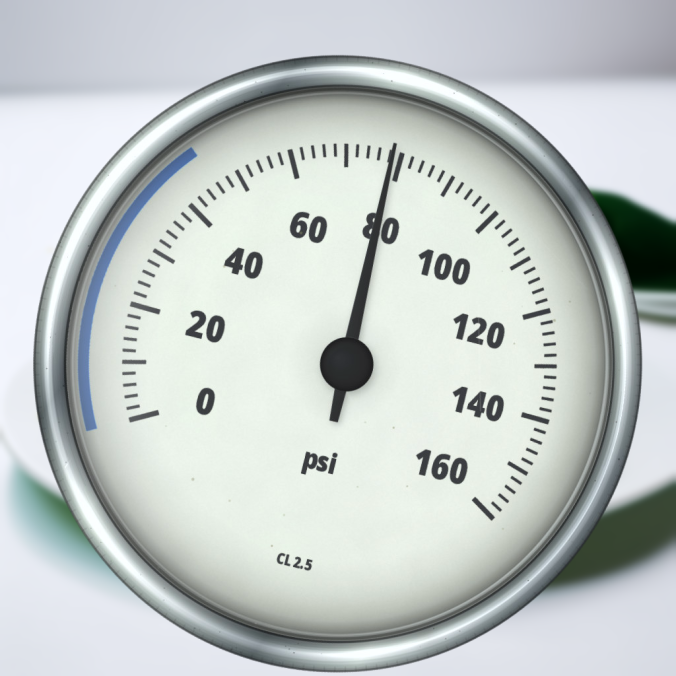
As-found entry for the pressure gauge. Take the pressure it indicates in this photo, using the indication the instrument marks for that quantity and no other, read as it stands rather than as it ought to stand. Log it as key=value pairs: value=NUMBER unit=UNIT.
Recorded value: value=78 unit=psi
